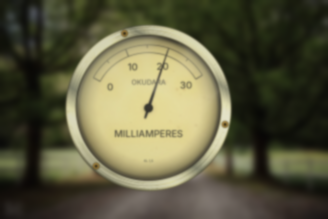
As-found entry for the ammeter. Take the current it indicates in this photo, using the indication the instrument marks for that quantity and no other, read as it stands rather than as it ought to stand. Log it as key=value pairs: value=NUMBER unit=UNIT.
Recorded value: value=20 unit=mA
